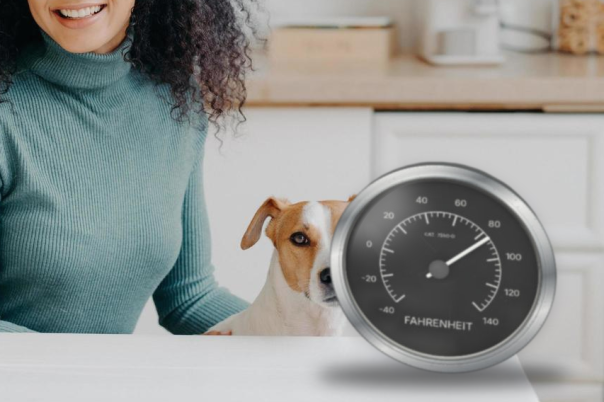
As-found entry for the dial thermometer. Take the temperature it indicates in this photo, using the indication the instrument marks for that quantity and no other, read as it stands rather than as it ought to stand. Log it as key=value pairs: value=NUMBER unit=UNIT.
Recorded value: value=84 unit=°F
